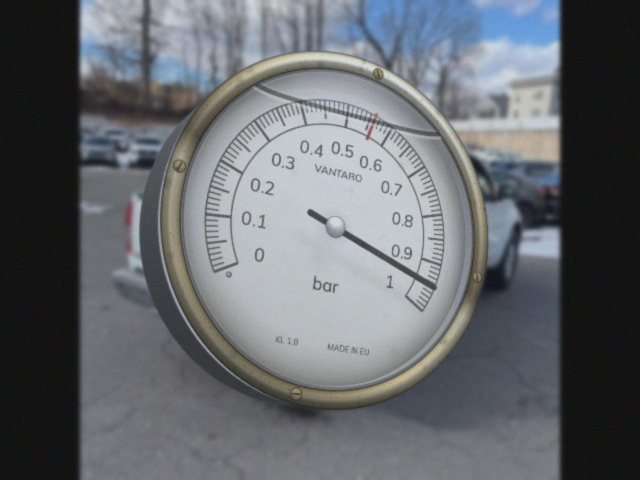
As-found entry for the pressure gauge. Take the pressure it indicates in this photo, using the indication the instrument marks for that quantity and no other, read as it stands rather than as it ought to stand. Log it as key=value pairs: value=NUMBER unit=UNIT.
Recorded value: value=0.95 unit=bar
